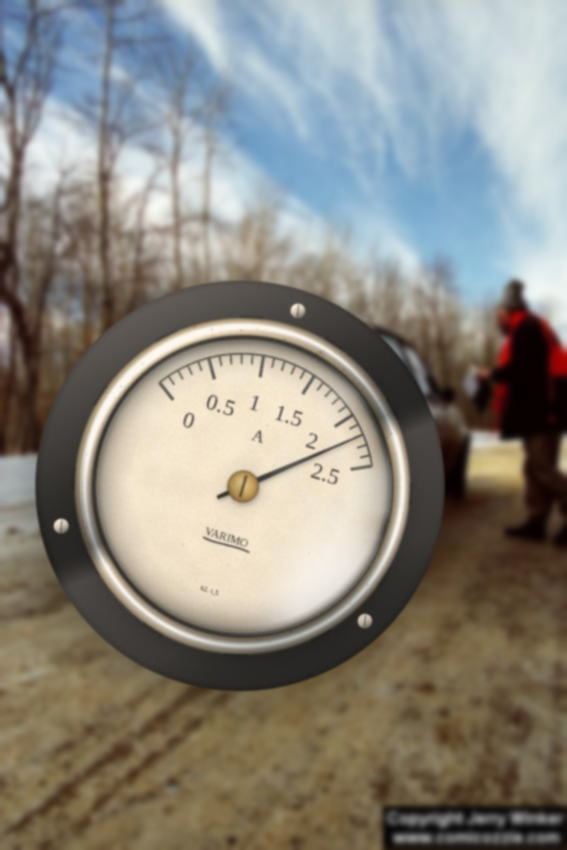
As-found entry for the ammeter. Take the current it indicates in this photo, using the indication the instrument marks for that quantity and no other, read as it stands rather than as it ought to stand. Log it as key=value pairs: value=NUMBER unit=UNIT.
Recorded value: value=2.2 unit=A
